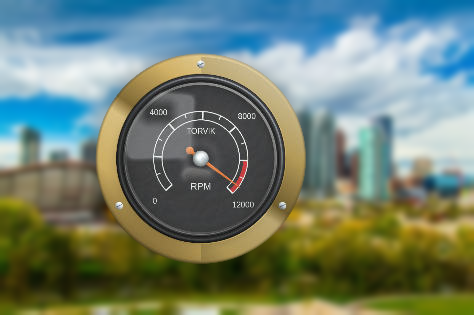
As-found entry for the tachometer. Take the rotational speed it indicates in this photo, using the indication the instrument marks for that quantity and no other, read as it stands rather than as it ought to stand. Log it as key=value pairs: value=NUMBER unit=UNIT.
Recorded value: value=11500 unit=rpm
